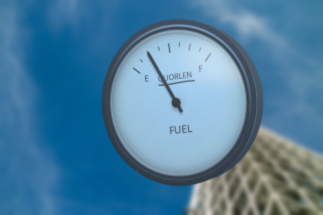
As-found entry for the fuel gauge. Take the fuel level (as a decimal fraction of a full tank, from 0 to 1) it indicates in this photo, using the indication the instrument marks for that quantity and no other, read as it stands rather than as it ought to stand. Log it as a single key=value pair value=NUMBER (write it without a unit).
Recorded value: value=0.25
